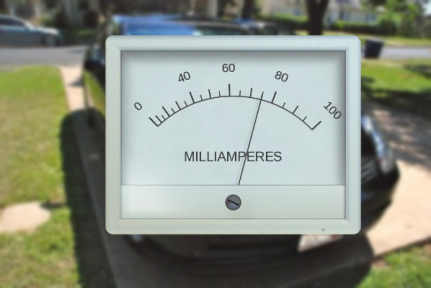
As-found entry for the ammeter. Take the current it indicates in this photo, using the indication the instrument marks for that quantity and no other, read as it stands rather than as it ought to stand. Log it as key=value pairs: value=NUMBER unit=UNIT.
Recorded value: value=75 unit=mA
